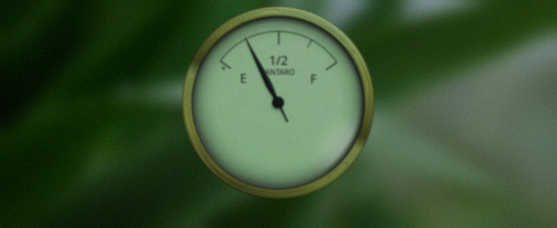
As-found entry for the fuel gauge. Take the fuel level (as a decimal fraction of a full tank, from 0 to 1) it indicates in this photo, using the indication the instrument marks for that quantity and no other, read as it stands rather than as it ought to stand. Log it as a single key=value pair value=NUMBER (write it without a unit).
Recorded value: value=0.25
